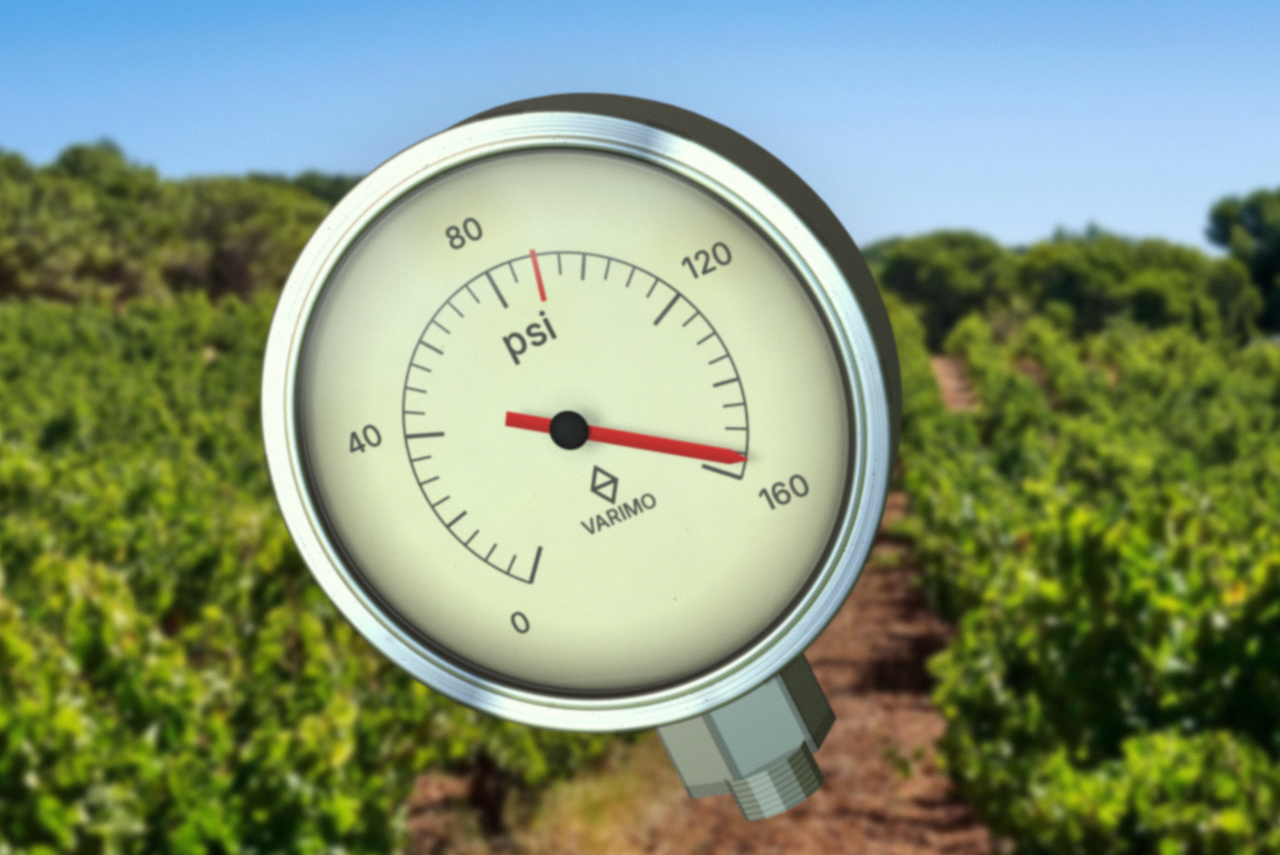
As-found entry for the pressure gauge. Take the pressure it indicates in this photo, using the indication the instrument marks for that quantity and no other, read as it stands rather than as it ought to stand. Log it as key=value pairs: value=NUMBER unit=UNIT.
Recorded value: value=155 unit=psi
